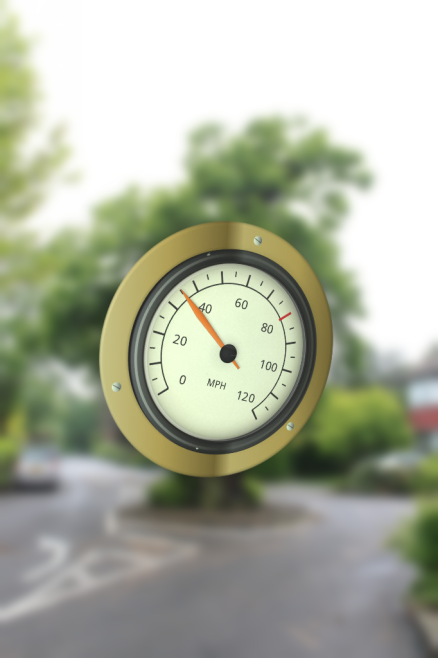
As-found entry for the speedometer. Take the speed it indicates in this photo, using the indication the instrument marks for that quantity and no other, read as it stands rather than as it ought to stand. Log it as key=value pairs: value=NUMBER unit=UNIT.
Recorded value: value=35 unit=mph
